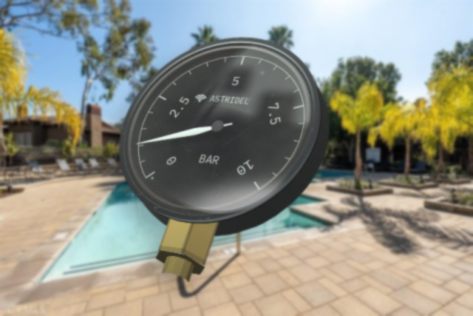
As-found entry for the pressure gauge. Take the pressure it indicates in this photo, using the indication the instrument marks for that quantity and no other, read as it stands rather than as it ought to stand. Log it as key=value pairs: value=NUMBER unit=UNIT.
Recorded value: value=1 unit=bar
